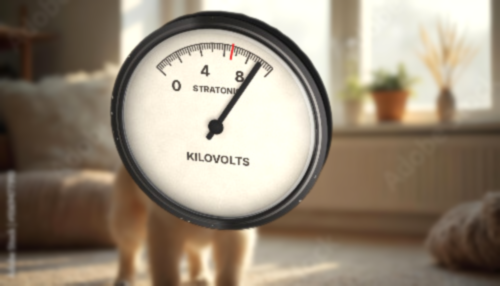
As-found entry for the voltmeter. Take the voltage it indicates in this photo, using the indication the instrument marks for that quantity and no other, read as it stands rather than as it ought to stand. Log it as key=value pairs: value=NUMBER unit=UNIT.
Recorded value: value=9 unit=kV
